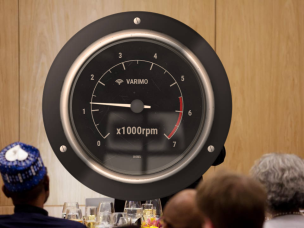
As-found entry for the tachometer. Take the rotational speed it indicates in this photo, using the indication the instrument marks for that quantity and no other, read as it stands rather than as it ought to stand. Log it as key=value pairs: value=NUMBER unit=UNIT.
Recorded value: value=1250 unit=rpm
